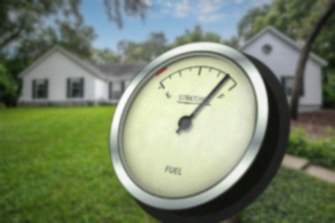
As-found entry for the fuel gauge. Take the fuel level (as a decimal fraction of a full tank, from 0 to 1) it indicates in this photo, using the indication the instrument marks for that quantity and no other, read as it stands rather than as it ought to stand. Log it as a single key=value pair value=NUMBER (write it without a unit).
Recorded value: value=0.875
